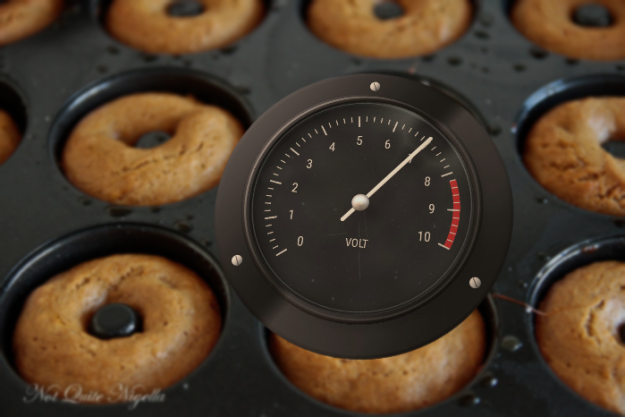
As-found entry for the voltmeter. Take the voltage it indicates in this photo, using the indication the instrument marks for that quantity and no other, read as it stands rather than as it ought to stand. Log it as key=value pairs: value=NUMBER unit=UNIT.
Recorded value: value=7 unit=V
